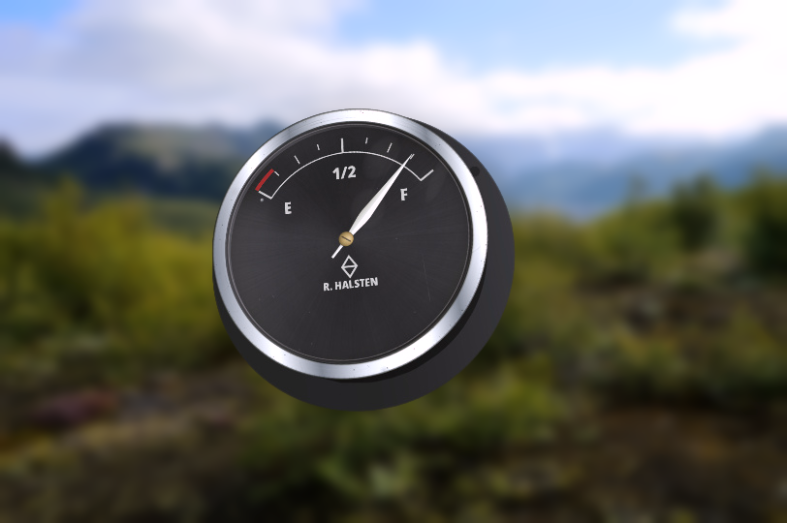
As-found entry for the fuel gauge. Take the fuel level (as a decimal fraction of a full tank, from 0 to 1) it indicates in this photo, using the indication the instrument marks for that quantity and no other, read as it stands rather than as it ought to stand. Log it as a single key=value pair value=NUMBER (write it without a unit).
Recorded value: value=0.875
